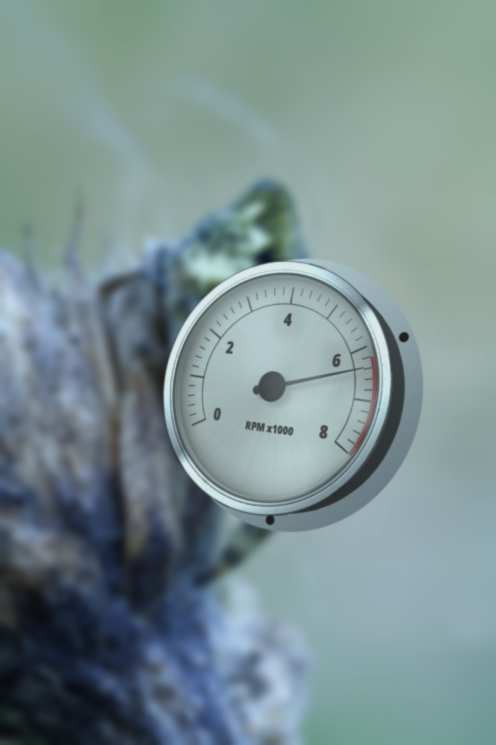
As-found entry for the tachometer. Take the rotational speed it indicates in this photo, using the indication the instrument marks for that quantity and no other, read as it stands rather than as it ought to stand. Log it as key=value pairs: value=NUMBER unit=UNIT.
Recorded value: value=6400 unit=rpm
